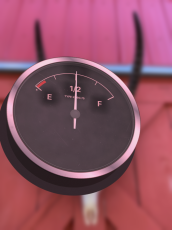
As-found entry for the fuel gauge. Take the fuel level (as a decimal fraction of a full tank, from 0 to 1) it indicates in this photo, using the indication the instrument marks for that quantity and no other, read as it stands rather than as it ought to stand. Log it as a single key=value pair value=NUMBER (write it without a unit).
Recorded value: value=0.5
